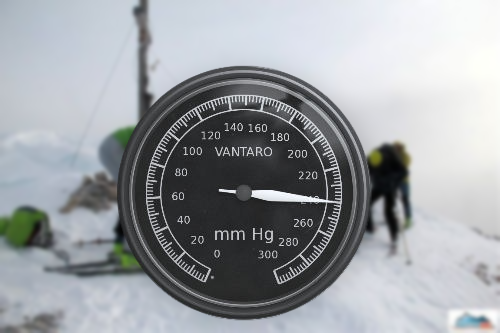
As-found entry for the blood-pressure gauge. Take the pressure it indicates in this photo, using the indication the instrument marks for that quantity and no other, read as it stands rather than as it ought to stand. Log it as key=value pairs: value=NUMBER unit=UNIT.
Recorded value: value=240 unit=mmHg
